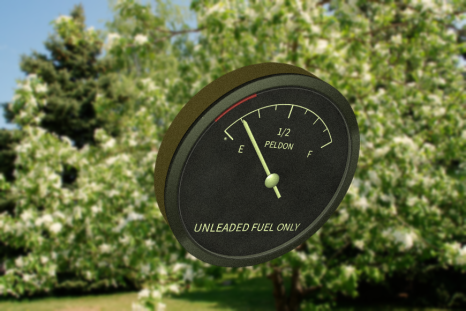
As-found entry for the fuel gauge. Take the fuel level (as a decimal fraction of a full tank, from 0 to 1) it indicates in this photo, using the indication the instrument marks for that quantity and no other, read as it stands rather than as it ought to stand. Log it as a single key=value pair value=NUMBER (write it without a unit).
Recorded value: value=0.125
